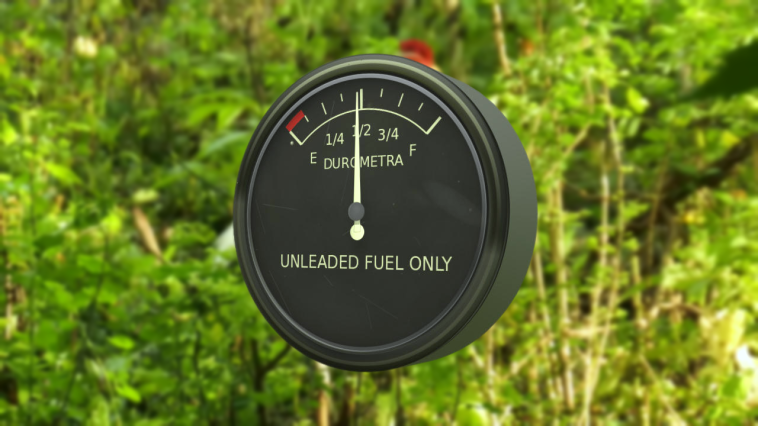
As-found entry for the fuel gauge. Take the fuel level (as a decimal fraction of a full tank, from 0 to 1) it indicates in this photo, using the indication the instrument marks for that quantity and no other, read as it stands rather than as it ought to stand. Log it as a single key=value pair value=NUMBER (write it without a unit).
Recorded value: value=0.5
